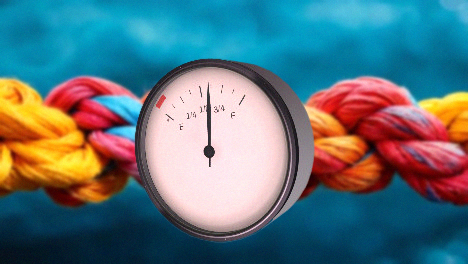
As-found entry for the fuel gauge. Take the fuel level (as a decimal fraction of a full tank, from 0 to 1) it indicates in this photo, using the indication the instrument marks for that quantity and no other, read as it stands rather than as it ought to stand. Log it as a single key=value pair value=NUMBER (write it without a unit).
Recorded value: value=0.625
